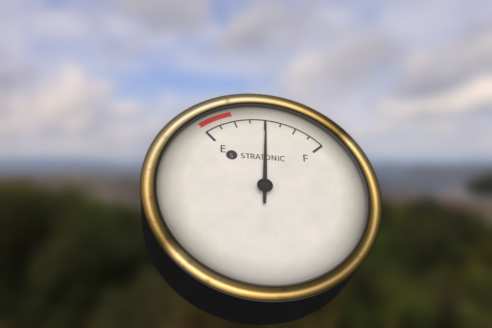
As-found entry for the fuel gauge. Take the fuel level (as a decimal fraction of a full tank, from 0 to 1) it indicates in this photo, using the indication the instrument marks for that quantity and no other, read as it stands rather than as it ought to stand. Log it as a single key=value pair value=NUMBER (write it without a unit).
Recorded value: value=0.5
